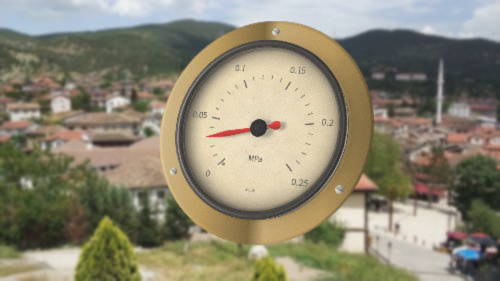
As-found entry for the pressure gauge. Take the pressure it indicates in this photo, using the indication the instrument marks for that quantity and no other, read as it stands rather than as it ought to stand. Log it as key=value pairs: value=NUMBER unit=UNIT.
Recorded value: value=0.03 unit=MPa
